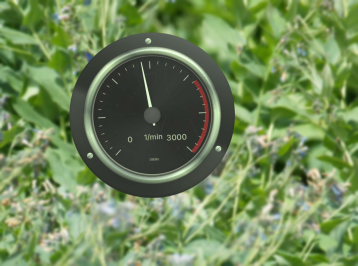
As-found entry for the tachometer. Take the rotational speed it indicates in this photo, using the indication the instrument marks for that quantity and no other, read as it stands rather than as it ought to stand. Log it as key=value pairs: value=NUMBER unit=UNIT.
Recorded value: value=1400 unit=rpm
